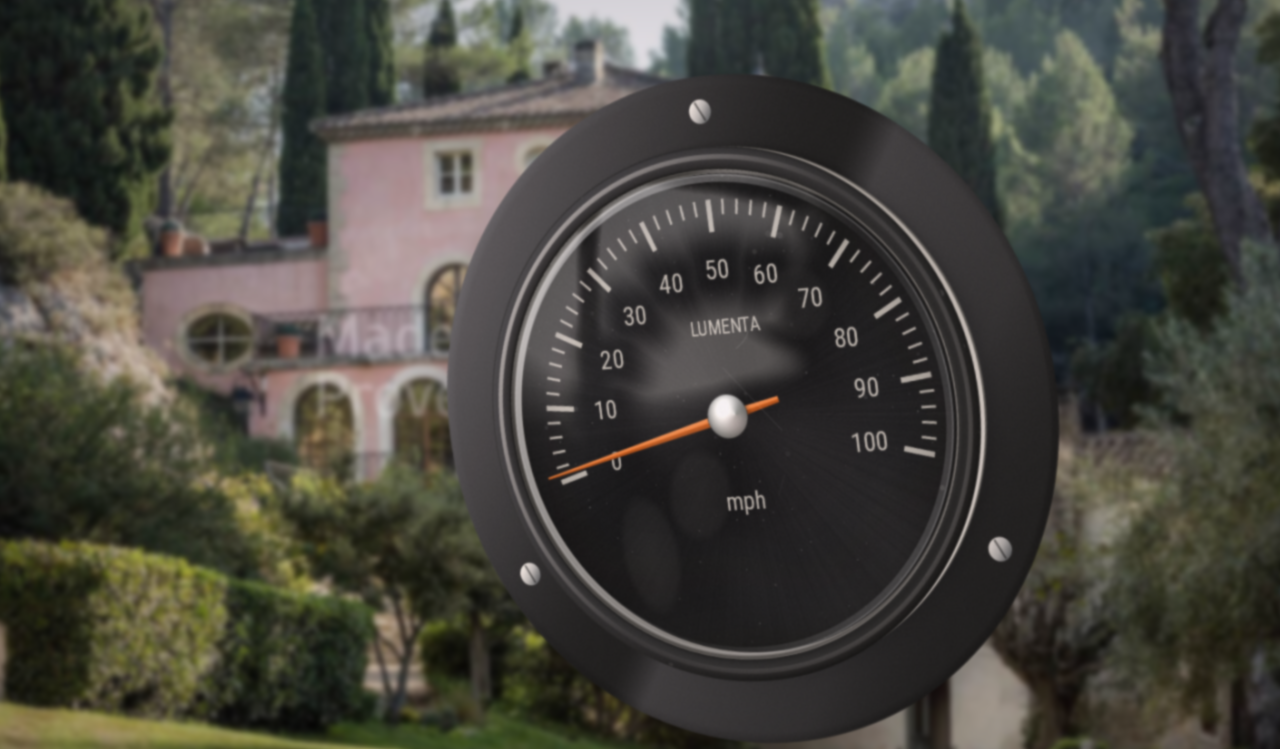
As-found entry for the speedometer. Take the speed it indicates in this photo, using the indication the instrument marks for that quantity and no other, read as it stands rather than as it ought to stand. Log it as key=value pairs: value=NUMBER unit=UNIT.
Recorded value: value=1 unit=mph
